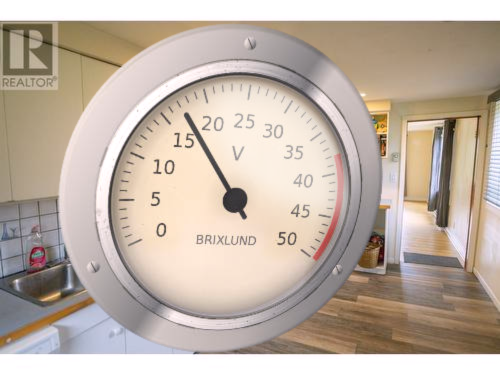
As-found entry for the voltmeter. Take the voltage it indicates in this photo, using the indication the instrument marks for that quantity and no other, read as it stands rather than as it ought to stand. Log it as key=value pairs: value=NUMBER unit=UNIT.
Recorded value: value=17 unit=V
